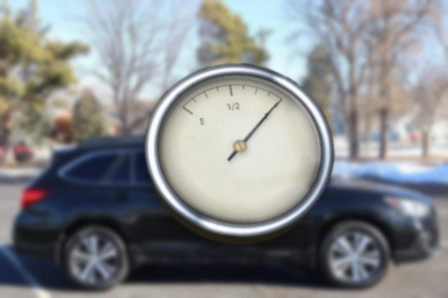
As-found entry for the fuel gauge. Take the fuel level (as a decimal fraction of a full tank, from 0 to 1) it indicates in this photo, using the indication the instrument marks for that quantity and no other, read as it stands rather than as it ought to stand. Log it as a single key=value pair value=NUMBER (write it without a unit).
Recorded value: value=1
